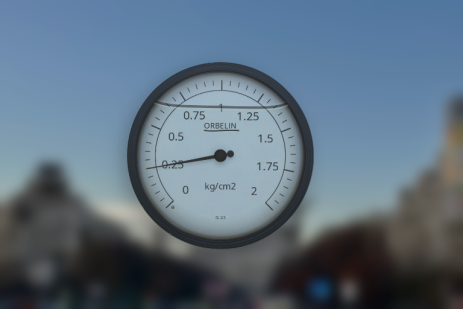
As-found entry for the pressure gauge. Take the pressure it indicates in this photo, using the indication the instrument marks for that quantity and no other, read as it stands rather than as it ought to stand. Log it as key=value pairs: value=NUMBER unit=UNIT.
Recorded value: value=0.25 unit=kg/cm²
